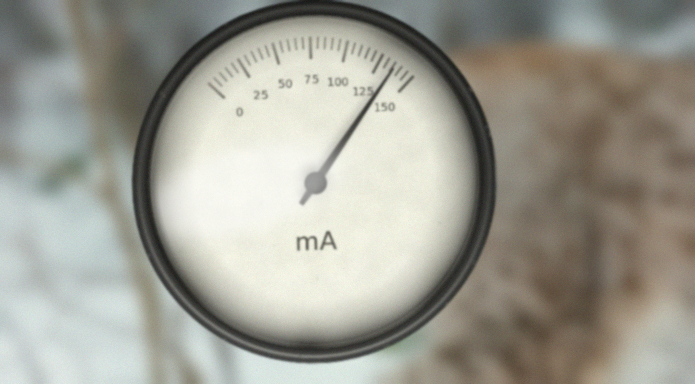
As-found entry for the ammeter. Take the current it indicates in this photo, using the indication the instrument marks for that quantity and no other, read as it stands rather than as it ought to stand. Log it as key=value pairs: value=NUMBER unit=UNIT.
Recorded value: value=135 unit=mA
